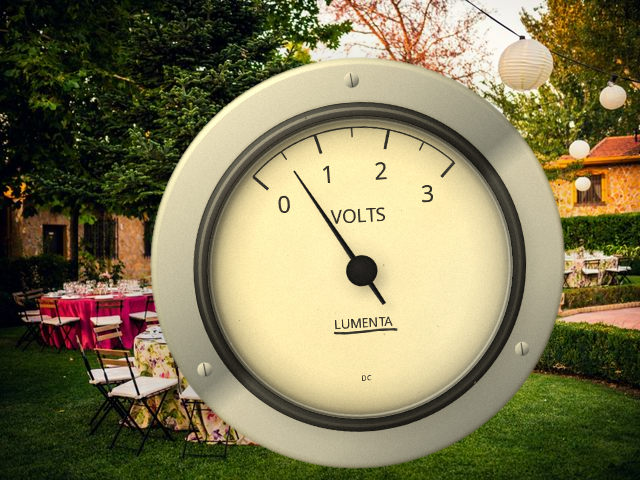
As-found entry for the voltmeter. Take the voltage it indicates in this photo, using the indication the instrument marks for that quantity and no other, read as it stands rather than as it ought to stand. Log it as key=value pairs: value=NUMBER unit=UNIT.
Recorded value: value=0.5 unit=V
